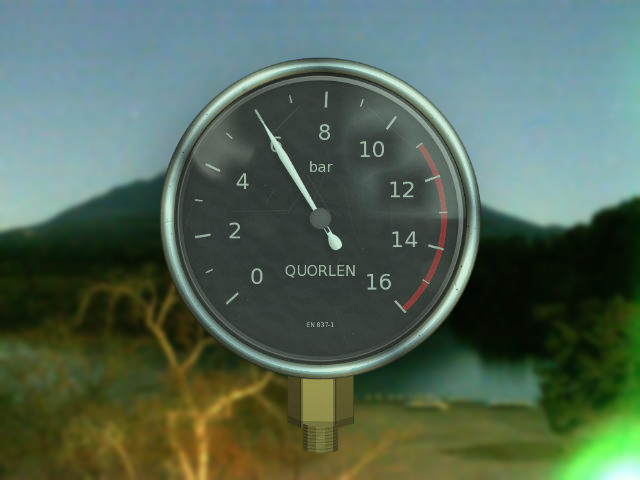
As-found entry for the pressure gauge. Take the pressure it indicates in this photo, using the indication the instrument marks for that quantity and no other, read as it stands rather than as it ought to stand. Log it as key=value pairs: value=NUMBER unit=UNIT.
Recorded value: value=6 unit=bar
